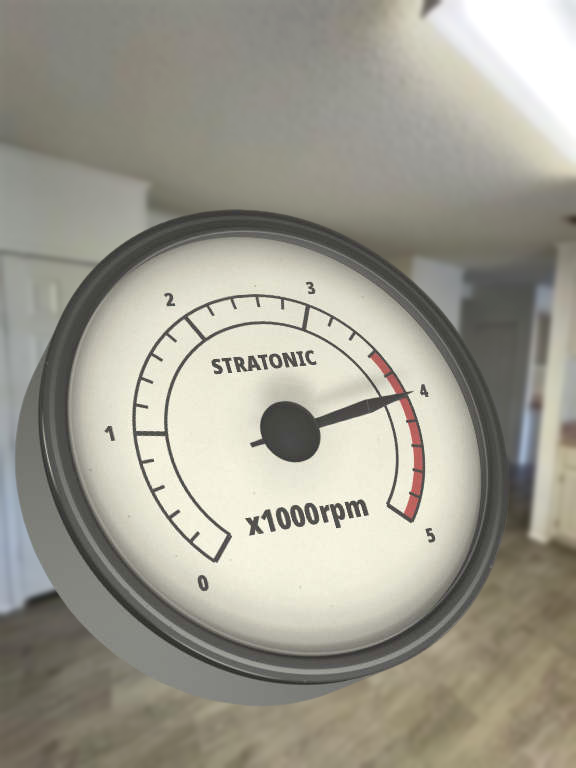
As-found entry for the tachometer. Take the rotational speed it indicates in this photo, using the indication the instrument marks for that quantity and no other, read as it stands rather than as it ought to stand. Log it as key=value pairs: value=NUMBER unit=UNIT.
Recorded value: value=4000 unit=rpm
